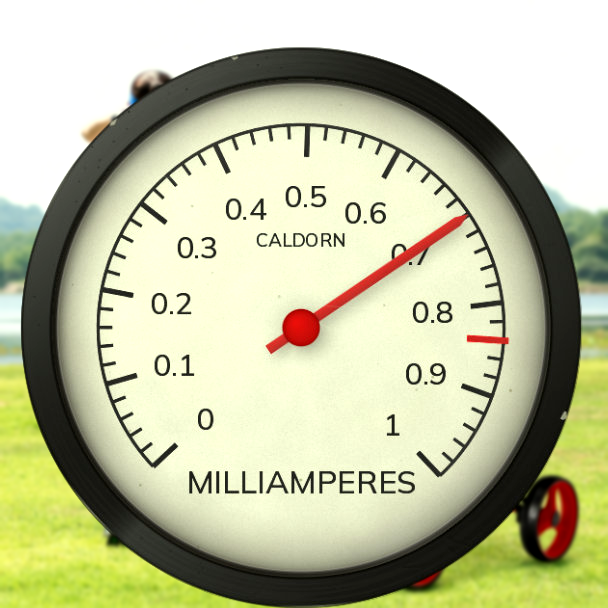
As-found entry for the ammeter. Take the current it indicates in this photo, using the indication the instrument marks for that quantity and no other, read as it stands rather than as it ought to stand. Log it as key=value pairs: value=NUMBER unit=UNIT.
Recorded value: value=0.7 unit=mA
